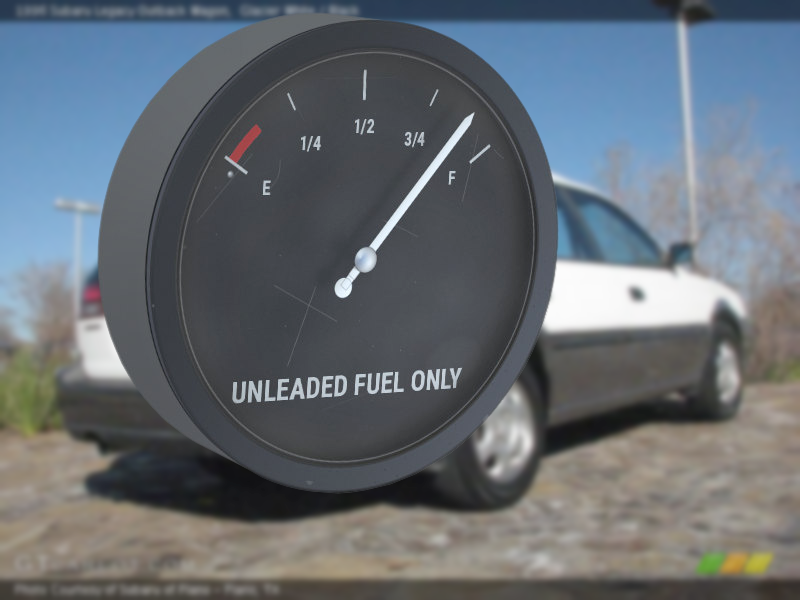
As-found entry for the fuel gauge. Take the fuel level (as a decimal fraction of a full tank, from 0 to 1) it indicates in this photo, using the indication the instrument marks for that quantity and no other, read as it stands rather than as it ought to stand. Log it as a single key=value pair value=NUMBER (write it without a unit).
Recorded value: value=0.875
